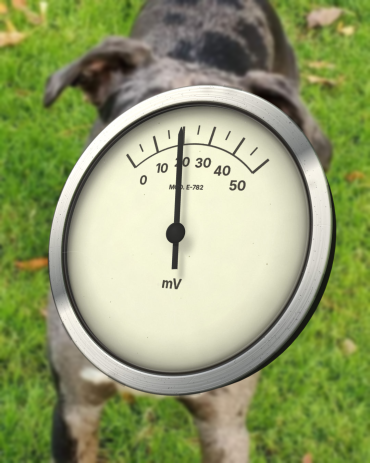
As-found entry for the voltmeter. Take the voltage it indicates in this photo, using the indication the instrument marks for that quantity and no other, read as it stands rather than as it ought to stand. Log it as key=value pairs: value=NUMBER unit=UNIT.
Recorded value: value=20 unit=mV
